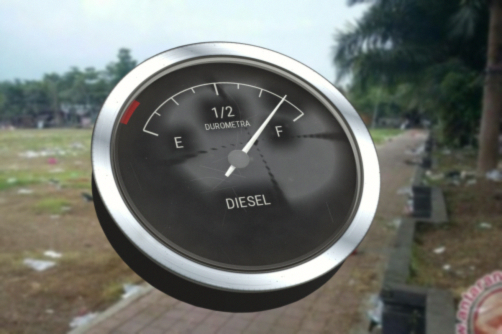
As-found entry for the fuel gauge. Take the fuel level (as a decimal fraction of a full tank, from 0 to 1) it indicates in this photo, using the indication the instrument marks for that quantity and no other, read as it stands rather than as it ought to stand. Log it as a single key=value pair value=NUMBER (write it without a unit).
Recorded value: value=0.875
